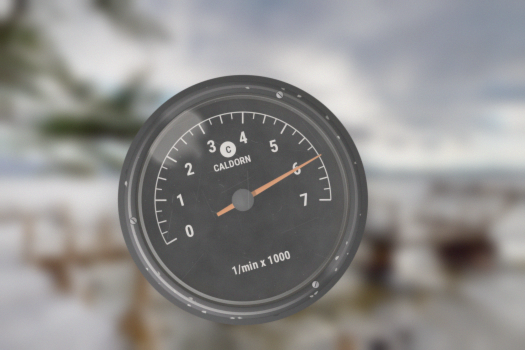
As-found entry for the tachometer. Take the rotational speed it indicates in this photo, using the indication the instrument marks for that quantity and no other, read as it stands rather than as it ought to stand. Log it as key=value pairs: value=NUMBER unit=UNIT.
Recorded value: value=6000 unit=rpm
